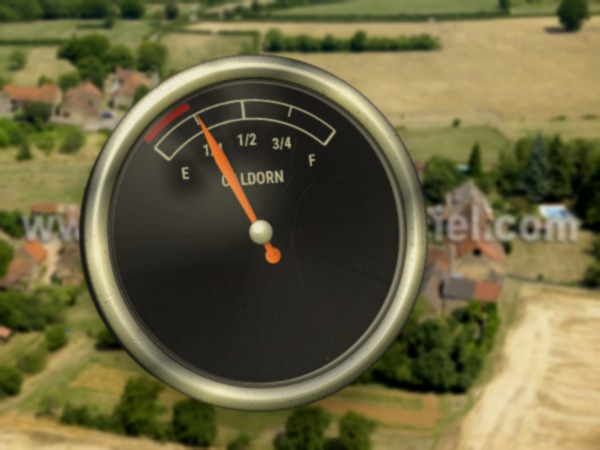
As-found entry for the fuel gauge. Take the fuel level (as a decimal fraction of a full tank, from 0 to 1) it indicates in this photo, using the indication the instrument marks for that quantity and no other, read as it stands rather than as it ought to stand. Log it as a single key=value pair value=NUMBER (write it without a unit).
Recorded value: value=0.25
